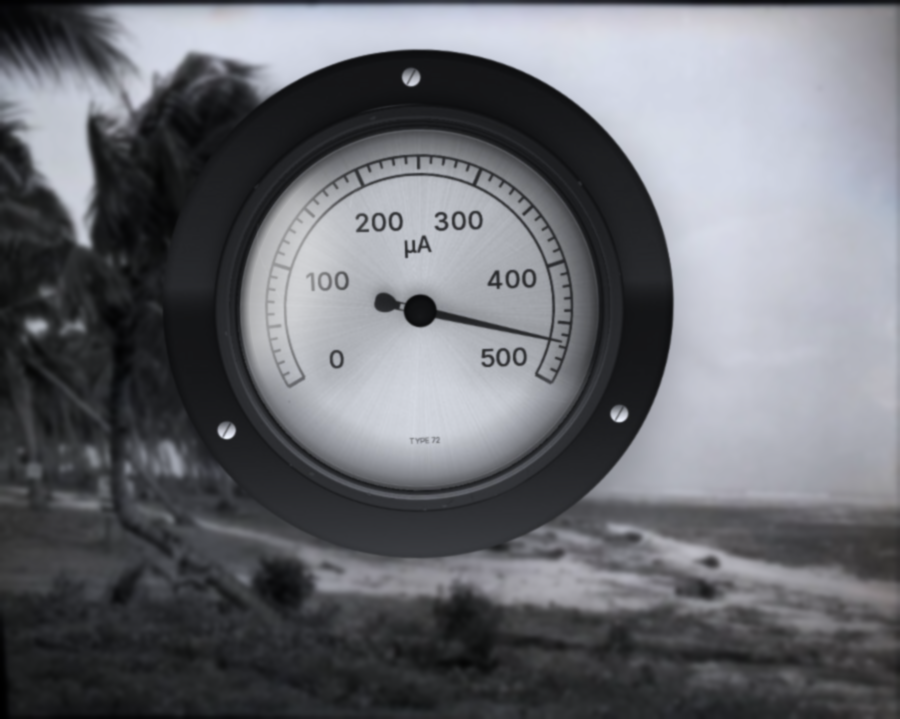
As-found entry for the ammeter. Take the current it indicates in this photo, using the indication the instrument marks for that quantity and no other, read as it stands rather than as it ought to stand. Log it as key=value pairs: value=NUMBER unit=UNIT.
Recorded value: value=465 unit=µA
